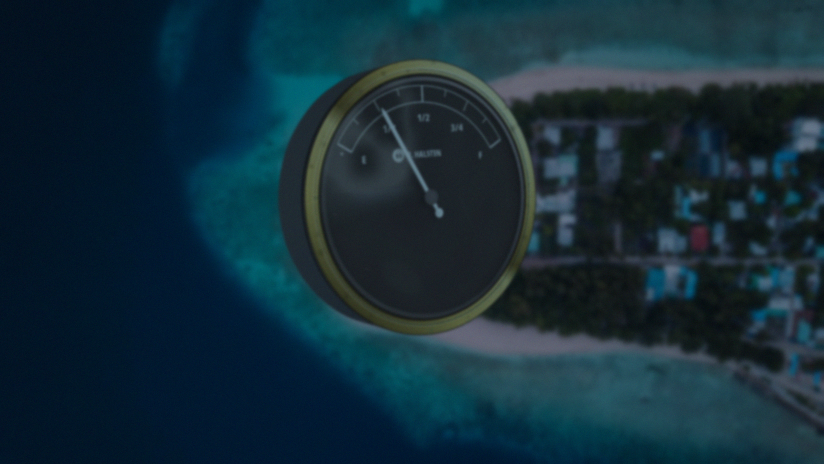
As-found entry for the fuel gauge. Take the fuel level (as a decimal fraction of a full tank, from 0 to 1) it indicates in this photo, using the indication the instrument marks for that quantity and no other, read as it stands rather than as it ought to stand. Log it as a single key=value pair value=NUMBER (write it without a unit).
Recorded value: value=0.25
